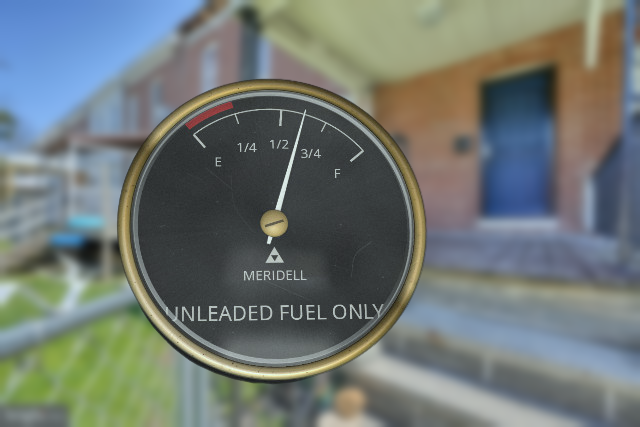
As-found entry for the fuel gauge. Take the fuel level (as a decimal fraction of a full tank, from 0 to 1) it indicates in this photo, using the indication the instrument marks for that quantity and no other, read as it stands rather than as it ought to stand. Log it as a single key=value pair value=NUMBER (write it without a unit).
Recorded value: value=0.625
